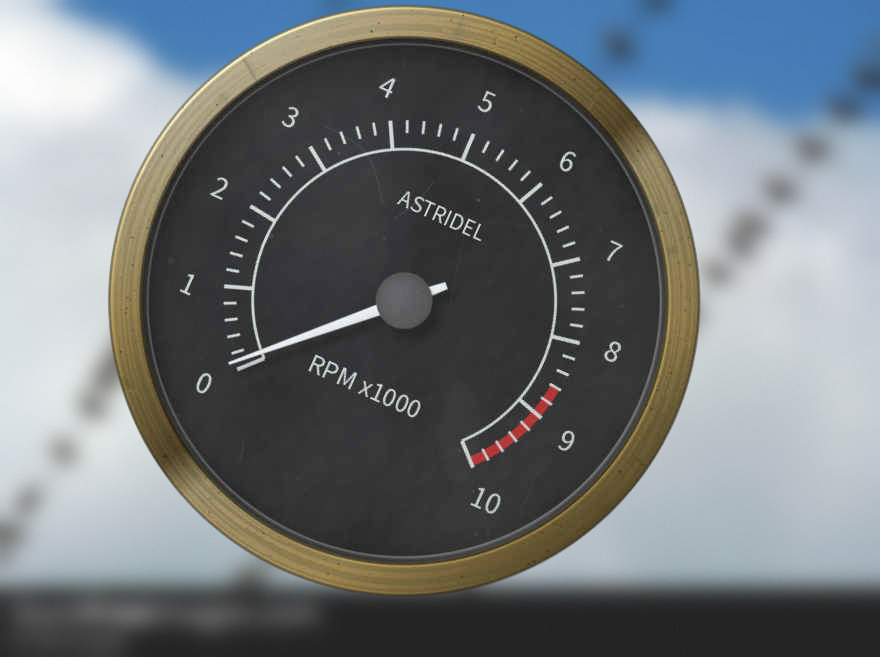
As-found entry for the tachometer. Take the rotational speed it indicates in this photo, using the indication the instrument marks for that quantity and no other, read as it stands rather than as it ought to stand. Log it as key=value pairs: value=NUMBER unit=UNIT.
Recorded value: value=100 unit=rpm
